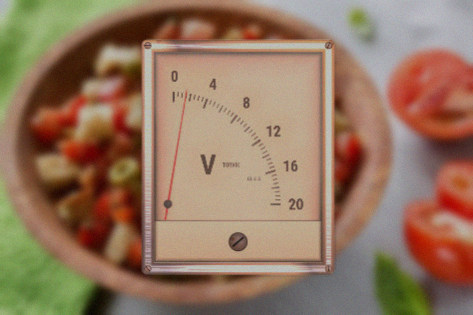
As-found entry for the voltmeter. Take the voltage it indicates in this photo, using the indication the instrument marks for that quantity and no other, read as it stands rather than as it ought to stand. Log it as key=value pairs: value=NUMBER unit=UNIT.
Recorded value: value=1.5 unit=V
